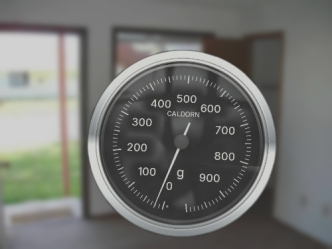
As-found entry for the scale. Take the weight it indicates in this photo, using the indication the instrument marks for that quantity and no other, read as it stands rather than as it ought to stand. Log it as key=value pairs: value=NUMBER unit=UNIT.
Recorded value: value=20 unit=g
